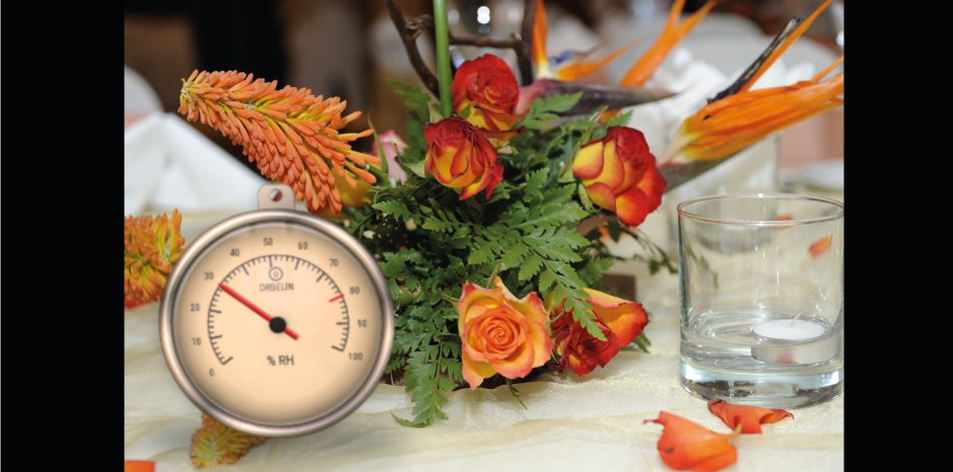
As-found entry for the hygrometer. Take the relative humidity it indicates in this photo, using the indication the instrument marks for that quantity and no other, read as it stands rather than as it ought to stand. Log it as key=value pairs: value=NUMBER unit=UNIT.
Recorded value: value=30 unit=%
